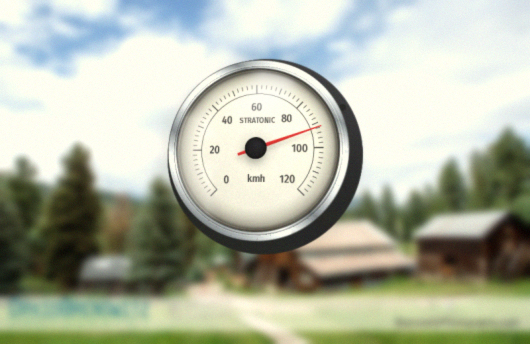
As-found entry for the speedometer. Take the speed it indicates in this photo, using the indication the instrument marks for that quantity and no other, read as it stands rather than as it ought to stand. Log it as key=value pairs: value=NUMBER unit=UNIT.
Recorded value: value=92 unit=km/h
